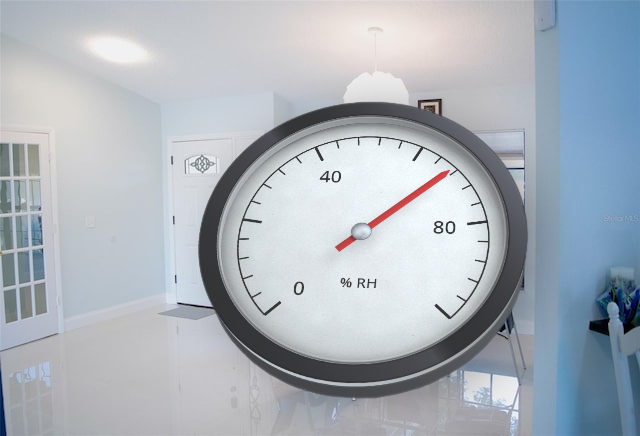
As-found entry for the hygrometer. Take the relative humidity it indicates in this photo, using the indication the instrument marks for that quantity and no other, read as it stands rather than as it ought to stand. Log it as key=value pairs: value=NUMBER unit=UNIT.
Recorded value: value=68 unit=%
